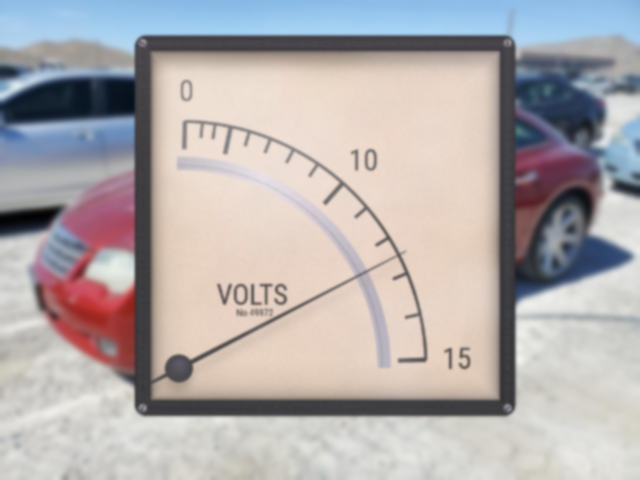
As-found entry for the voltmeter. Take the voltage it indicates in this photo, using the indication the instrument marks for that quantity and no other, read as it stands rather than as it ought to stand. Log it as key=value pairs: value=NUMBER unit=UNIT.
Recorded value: value=12.5 unit=V
